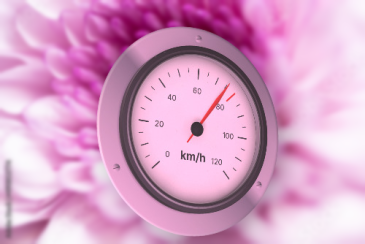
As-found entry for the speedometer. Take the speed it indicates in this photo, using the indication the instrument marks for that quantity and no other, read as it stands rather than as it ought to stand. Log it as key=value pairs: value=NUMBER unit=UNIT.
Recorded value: value=75 unit=km/h
